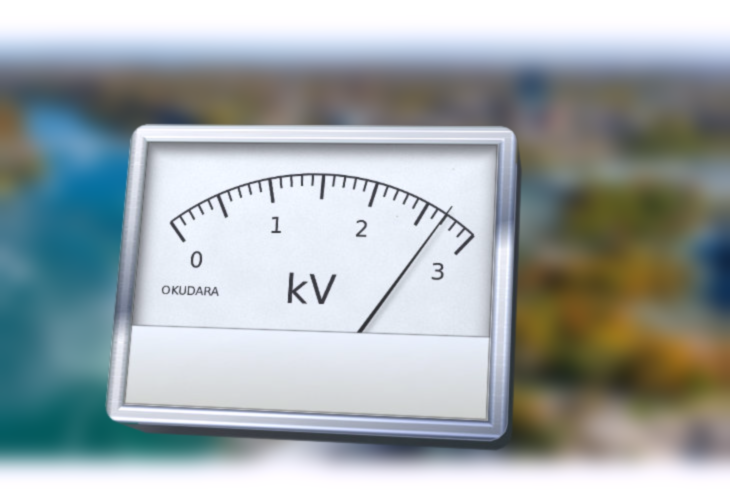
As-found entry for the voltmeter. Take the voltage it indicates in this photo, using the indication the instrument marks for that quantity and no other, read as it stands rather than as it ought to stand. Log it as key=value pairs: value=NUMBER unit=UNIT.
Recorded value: value=2.7 unit=kV
